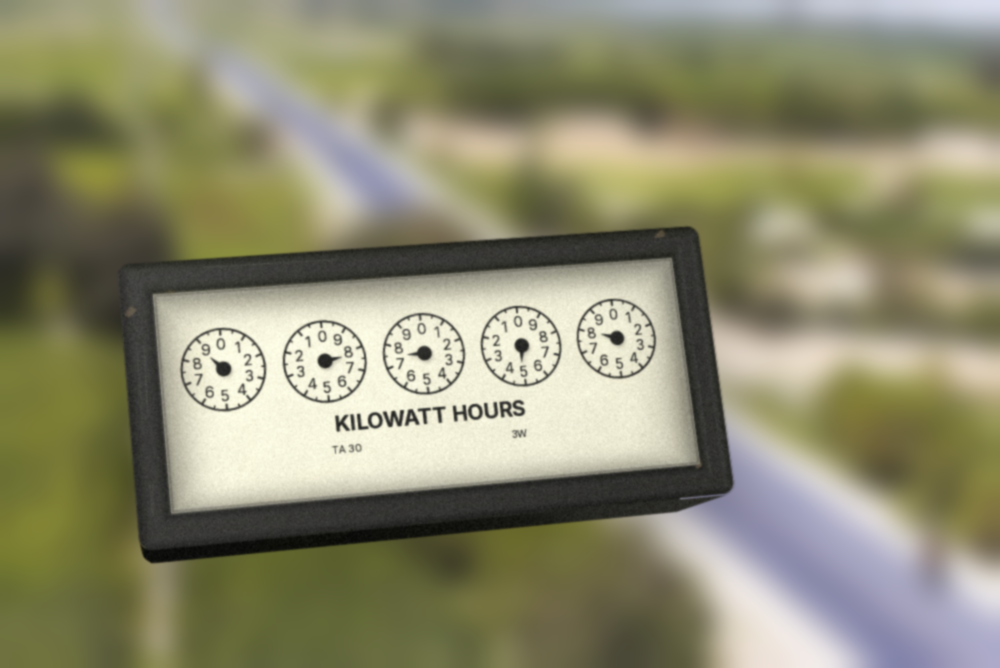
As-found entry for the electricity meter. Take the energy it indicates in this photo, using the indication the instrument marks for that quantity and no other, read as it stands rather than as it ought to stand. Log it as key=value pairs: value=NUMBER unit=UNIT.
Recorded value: value=87748 unit=kWh
